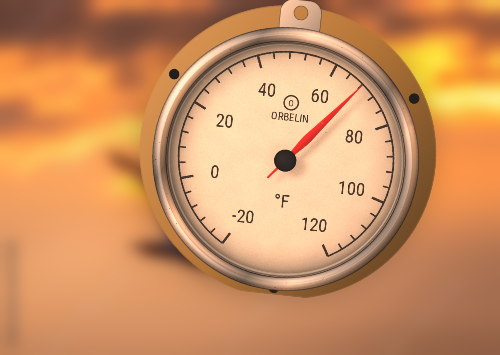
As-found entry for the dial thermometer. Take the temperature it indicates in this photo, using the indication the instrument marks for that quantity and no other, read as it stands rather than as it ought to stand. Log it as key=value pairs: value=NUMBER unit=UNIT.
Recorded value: value=68 unit=°F
